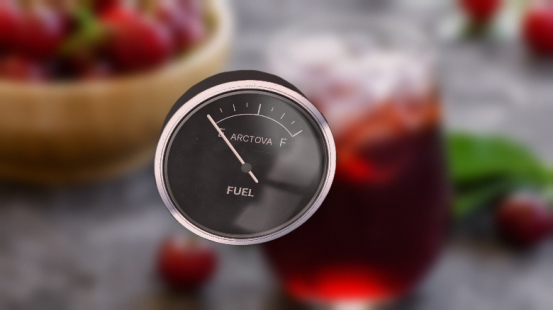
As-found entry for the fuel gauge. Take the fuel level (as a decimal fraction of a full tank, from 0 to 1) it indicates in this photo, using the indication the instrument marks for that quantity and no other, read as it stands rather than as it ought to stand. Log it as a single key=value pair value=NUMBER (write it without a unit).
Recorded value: value=0
